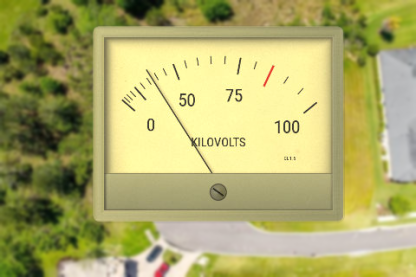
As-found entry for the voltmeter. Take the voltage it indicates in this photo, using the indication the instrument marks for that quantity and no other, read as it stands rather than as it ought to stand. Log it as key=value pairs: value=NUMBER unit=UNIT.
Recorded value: value=37.5 unit=kV
